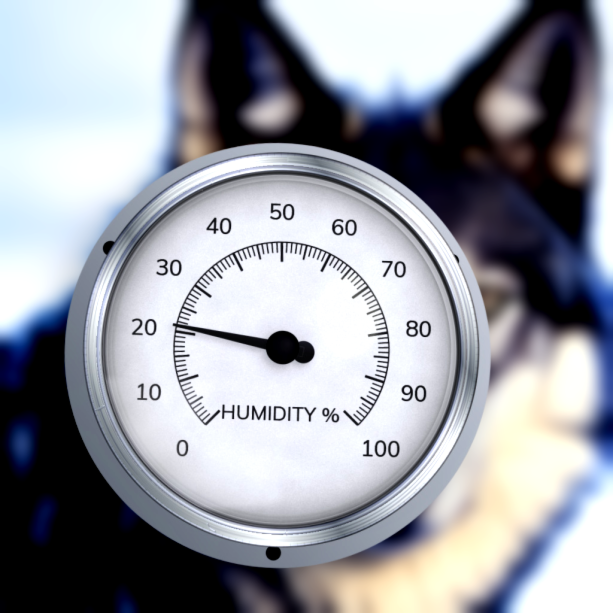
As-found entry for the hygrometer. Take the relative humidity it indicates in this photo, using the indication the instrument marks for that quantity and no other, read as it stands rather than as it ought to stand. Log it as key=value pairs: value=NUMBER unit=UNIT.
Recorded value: value=21 unit=%
